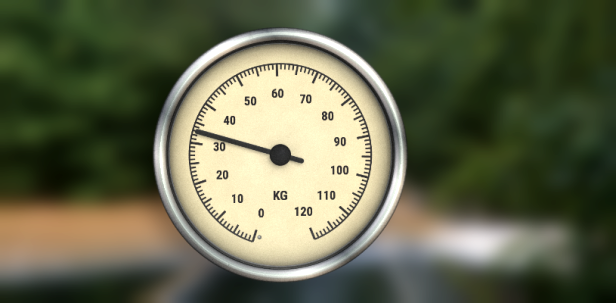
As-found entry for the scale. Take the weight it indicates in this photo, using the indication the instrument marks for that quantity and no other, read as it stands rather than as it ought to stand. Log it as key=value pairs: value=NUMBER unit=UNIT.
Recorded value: value=33 unit=kg
